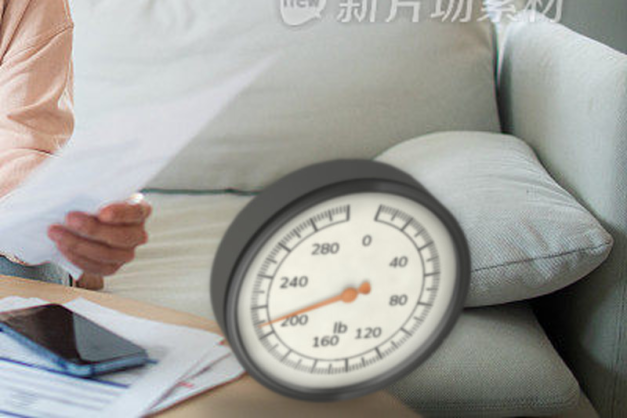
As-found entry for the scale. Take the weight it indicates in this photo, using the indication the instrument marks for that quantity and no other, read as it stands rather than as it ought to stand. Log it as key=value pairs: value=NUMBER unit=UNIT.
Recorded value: value=210 unit=lb
